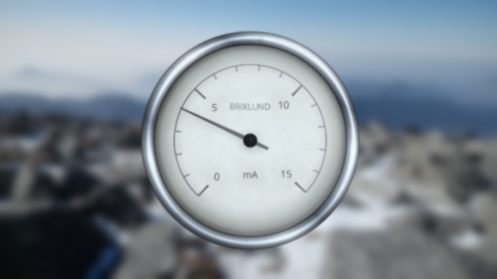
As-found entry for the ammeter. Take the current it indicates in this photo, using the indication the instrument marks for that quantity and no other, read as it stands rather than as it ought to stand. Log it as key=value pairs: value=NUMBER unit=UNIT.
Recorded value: value=4 unit=mA
